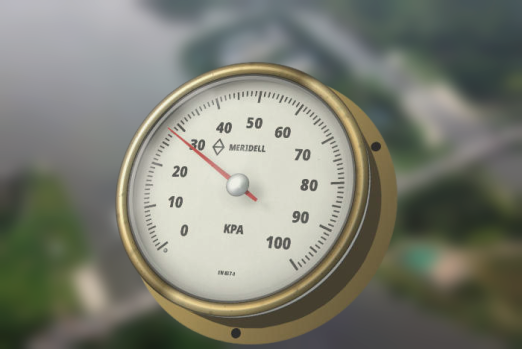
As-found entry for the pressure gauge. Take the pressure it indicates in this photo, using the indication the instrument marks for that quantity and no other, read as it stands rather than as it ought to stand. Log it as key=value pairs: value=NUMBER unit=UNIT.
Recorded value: value=28 unit=kPa
